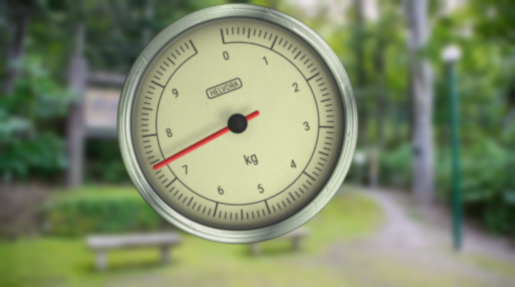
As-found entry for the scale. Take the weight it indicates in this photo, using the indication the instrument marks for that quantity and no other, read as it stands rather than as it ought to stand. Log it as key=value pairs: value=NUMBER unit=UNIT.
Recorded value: value=7.4 unit=kg
